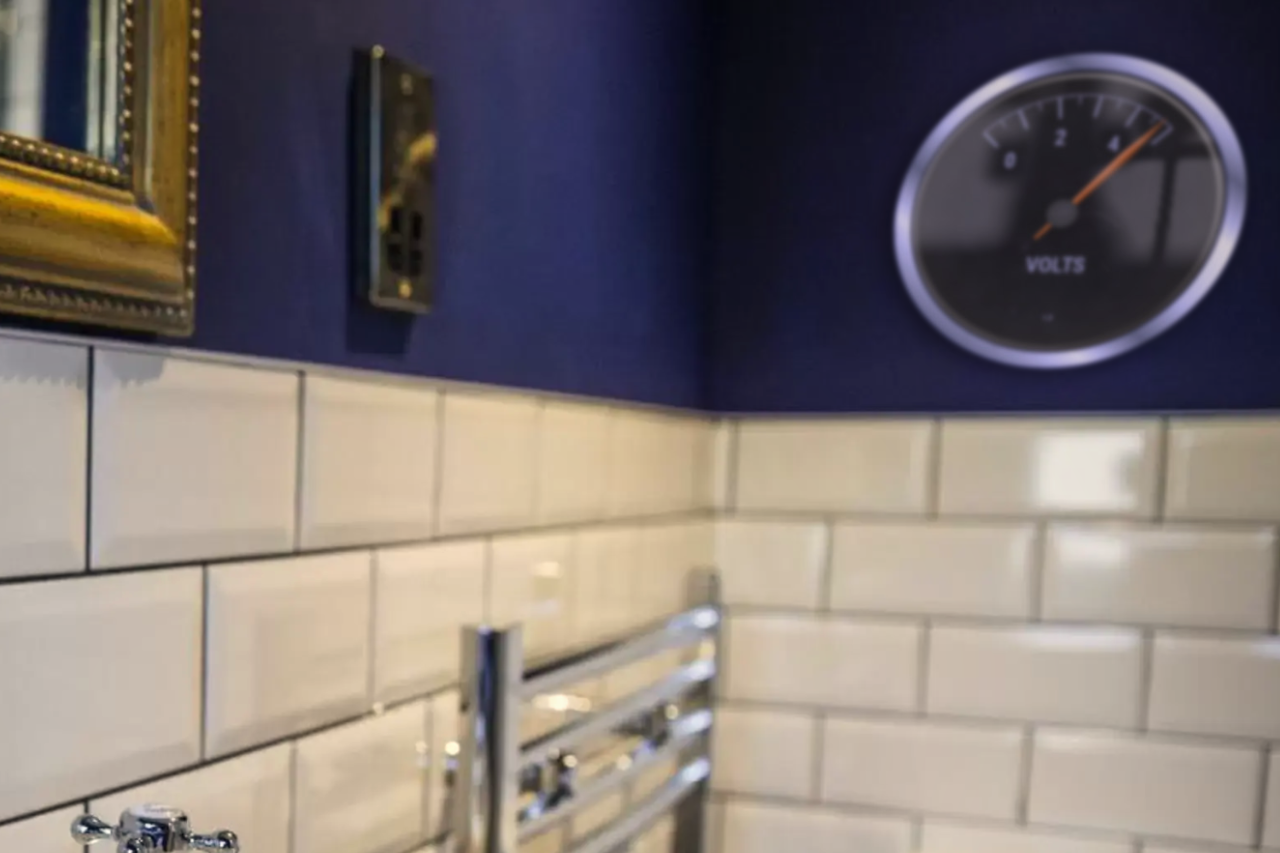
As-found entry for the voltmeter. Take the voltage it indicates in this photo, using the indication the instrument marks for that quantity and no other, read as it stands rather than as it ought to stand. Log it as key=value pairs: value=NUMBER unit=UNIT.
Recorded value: value=4.75 unit=V
